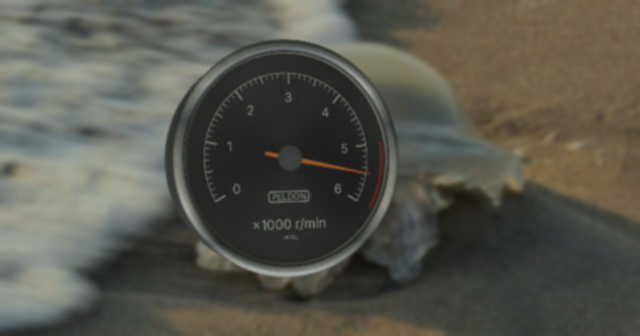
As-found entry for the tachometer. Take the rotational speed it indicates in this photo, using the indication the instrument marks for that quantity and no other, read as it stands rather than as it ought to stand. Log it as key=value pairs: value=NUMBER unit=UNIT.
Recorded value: value=5500 unit=rpm
